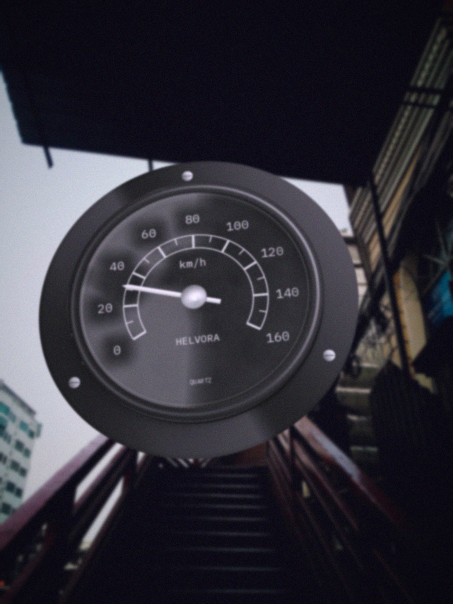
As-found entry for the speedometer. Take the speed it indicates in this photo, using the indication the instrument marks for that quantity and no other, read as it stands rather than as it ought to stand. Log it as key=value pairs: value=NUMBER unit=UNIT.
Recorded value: value=30 unit=km/h
